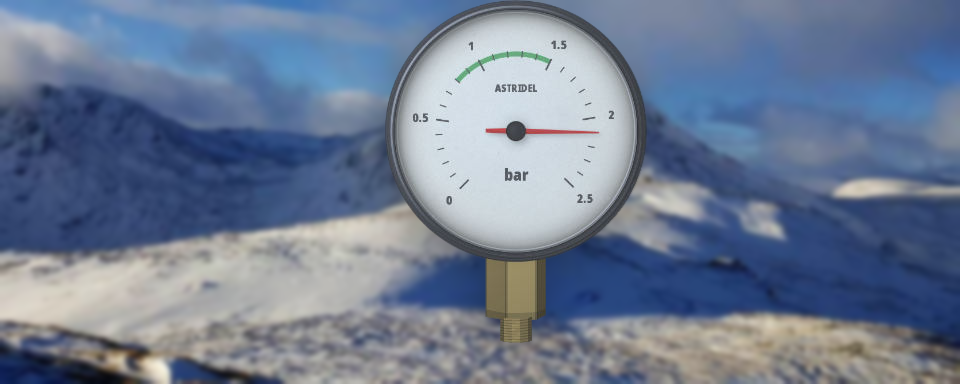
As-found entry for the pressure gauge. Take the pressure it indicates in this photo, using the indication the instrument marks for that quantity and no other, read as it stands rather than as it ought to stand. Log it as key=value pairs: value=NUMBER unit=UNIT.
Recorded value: value=2.1 unit=bar
